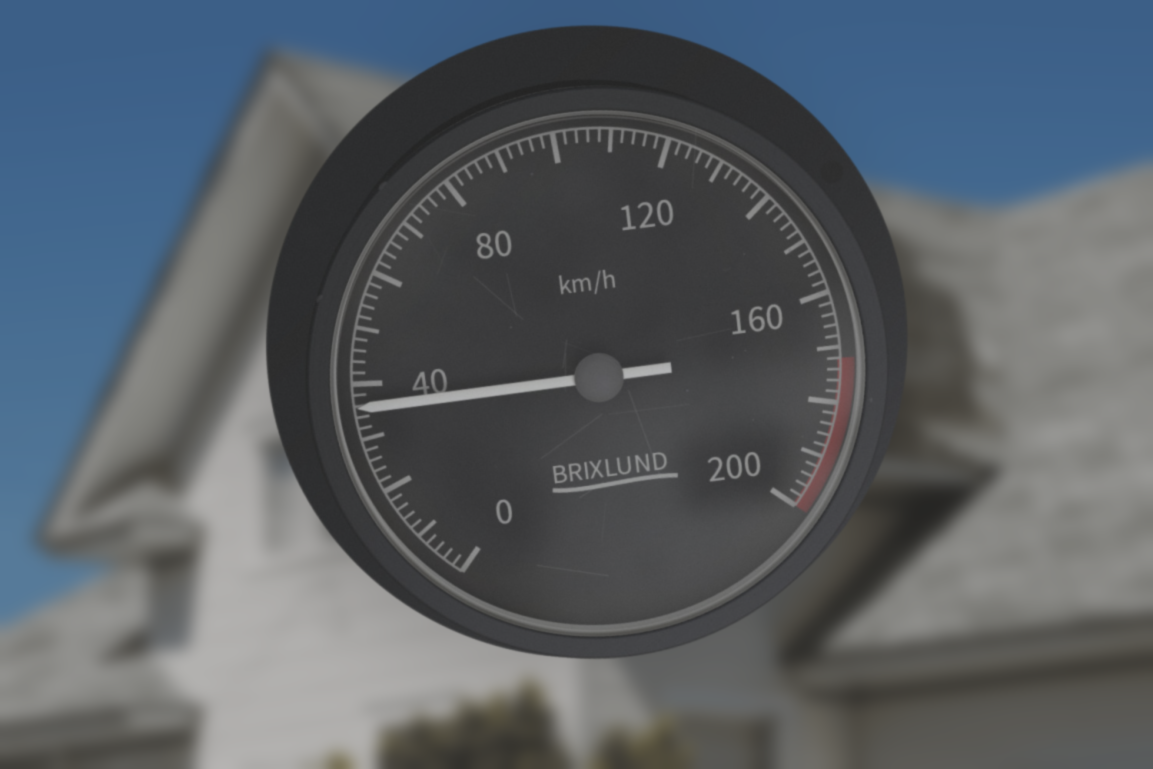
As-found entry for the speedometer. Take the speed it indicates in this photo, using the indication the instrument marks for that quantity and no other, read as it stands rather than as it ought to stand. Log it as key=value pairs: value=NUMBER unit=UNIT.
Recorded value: value=36 unit=km/h
